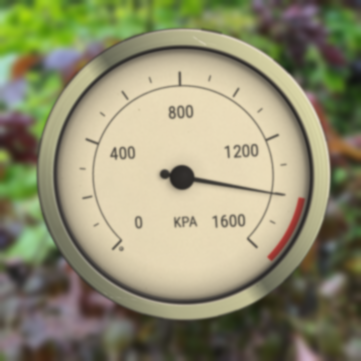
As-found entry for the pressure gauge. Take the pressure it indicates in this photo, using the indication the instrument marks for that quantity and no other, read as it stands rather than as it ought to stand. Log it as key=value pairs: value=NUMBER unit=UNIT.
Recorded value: value=1400 unit=kPa
